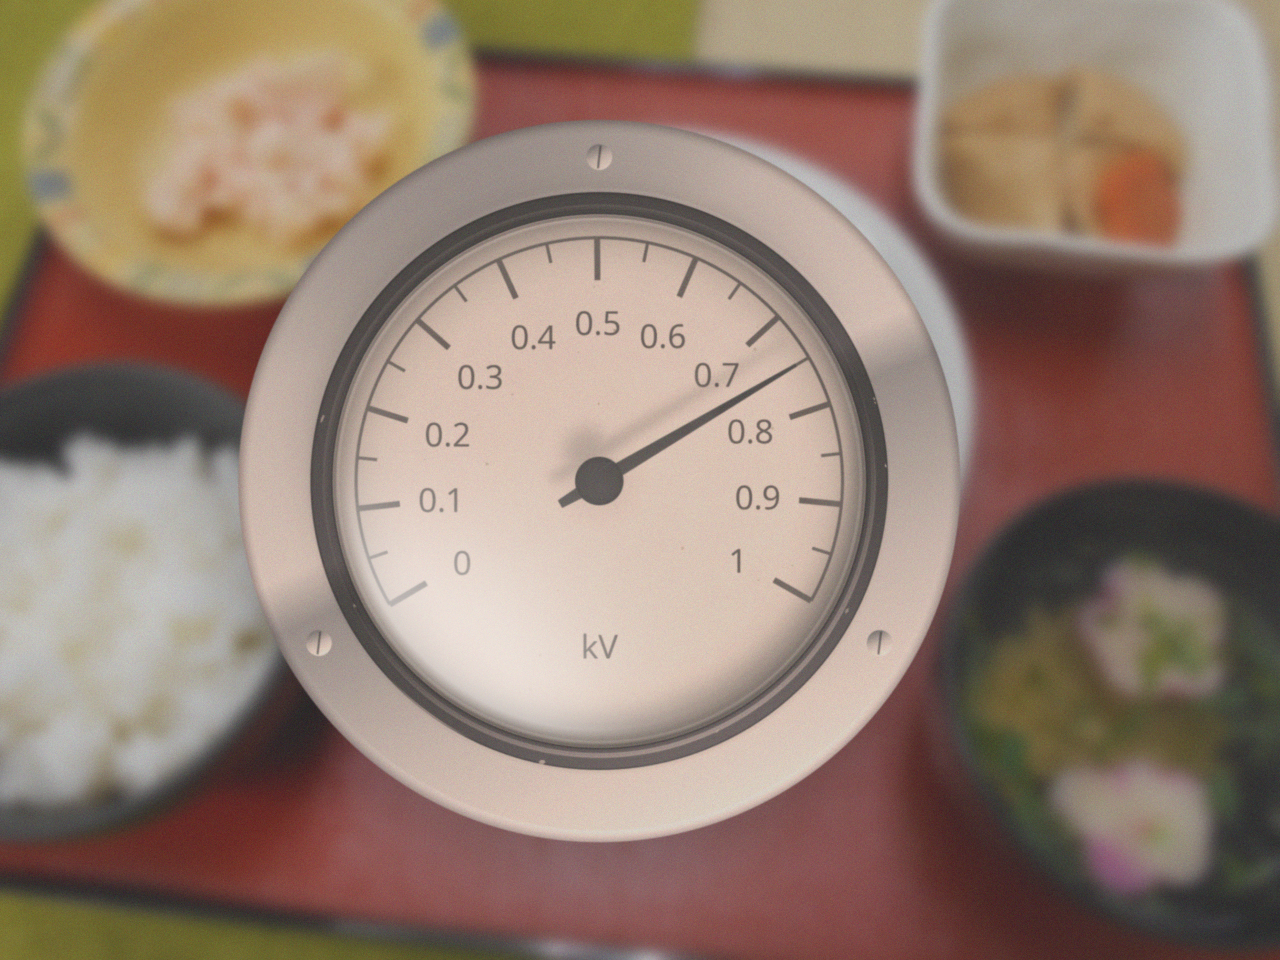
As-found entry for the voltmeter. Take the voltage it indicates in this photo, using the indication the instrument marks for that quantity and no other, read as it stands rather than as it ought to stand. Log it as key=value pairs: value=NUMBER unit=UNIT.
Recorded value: value=0.75 unit=kV
